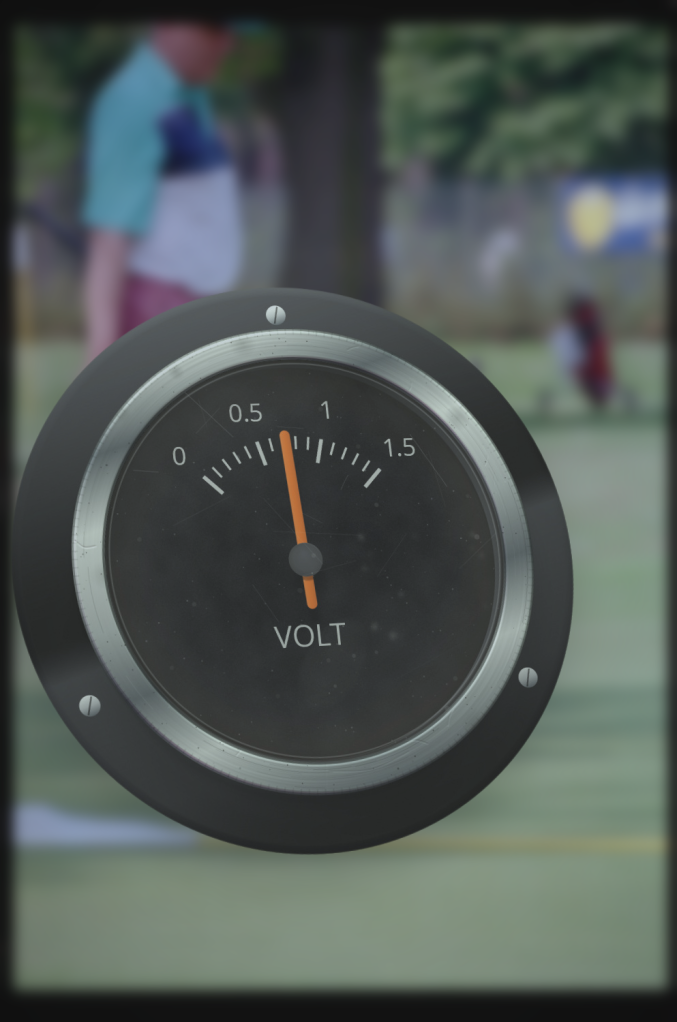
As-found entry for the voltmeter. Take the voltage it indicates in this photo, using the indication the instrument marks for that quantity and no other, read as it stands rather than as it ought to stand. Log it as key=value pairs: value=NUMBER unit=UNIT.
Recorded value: value=0.7 unit=V
